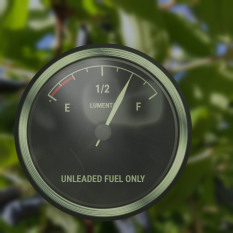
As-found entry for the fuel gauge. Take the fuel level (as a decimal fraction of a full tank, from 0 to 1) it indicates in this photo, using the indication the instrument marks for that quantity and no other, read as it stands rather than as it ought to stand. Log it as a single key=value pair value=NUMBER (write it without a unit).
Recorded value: value=0.75
